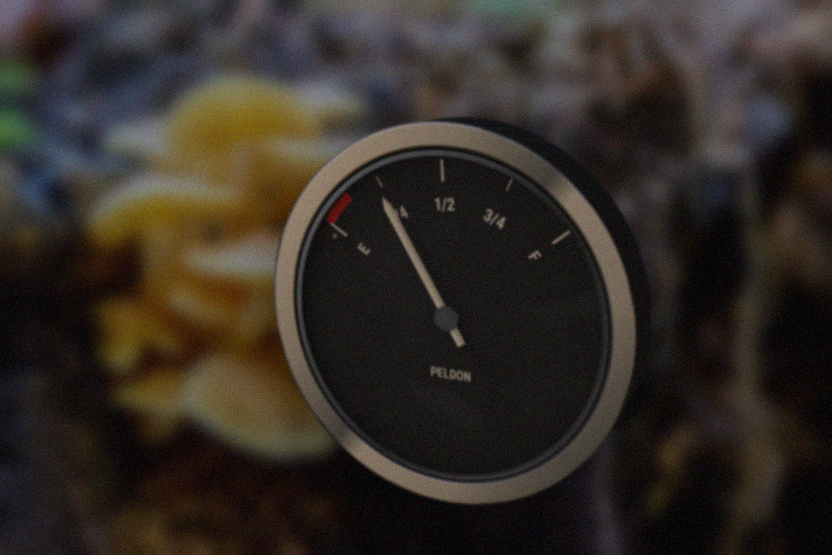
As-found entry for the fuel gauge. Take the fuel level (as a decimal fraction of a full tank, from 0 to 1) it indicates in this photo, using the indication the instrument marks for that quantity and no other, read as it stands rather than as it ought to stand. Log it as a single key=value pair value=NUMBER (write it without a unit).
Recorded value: value=0.25
